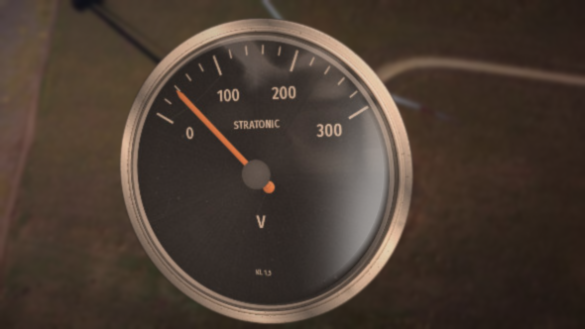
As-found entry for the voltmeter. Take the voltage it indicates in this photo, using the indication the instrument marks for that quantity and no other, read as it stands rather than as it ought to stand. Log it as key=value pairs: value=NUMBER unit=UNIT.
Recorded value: value=40 unit=V
